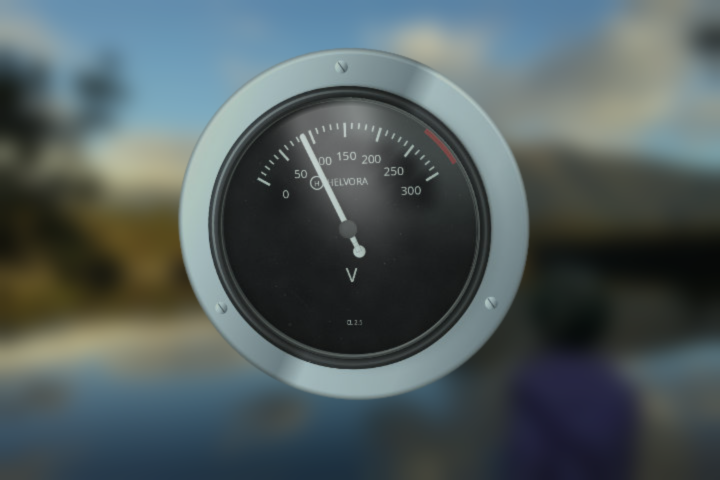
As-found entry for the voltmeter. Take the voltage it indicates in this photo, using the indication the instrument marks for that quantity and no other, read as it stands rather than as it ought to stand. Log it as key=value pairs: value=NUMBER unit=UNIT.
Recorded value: value=90 unit=V
